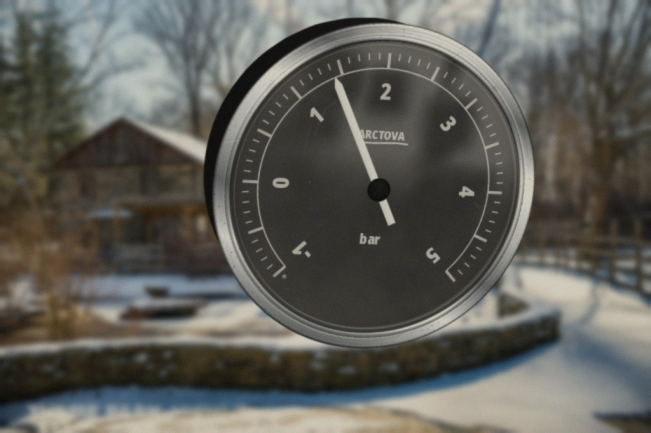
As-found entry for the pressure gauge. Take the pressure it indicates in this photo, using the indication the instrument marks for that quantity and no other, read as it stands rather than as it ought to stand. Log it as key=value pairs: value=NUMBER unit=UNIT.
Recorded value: value=1.4 unit=bar
